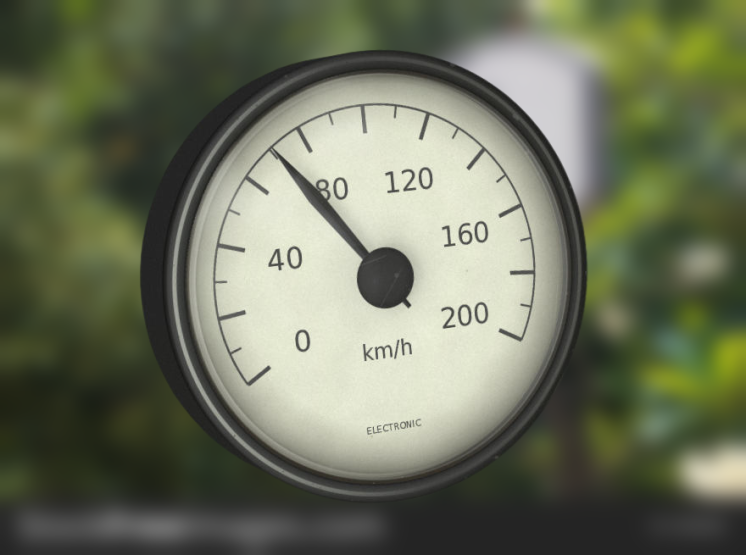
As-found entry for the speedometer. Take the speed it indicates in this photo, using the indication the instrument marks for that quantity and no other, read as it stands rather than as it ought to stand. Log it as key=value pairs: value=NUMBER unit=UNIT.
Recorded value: value=70 unit=km/h
